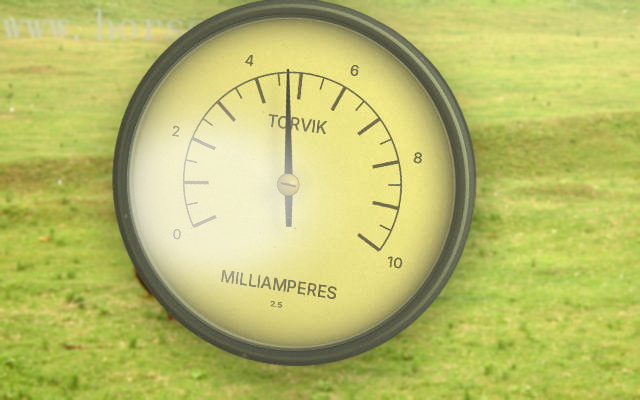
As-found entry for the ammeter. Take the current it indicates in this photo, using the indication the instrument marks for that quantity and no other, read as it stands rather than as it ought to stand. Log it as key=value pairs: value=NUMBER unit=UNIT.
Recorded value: value=4.75 unit=mA
